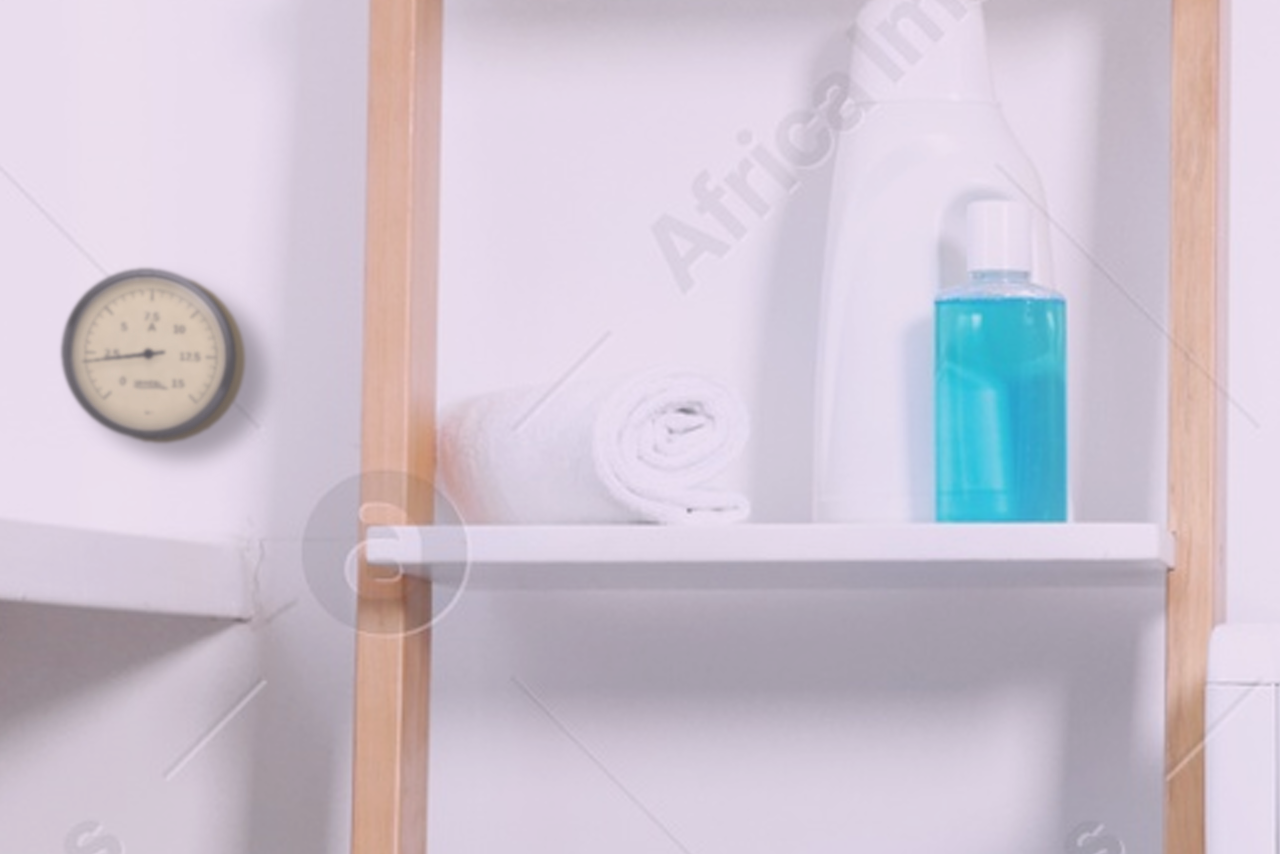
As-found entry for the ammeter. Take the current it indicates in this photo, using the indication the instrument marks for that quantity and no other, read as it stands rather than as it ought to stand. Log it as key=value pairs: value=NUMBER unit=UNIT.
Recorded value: value=2 unit=A
